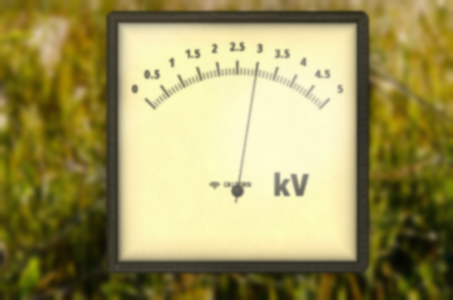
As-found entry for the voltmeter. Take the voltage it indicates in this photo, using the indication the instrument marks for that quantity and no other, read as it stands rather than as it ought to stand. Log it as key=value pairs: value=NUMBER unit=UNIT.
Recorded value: value=3 unit=kV
